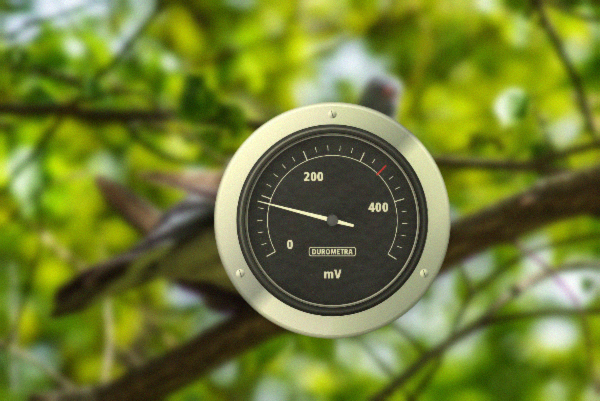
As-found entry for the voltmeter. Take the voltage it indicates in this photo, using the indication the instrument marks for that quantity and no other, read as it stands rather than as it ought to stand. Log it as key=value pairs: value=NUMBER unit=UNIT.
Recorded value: value=90 unit=mV
